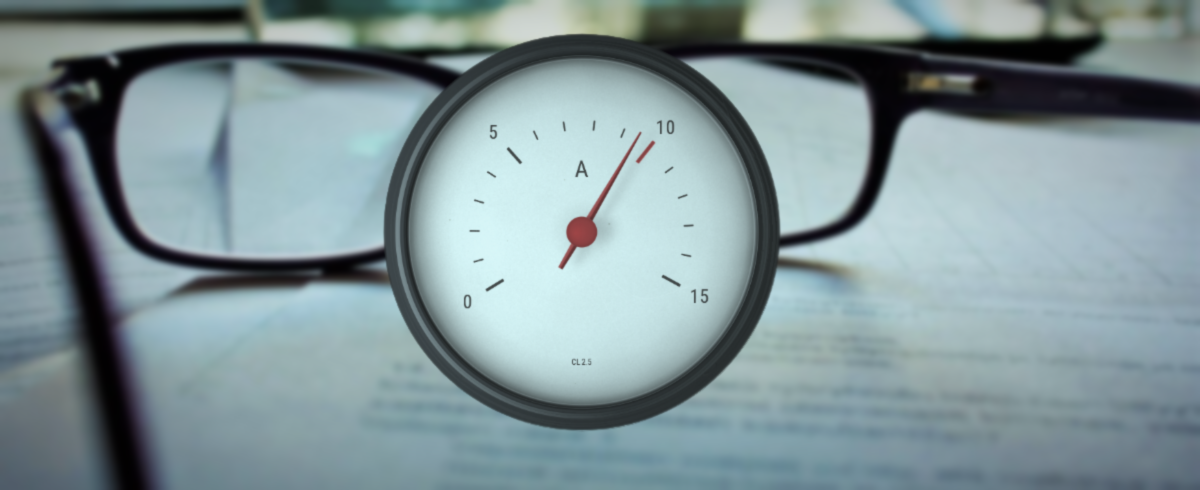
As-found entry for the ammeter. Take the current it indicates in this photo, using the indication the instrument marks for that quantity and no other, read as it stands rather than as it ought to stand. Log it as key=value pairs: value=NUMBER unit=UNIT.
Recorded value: value=9.5 unit=A
